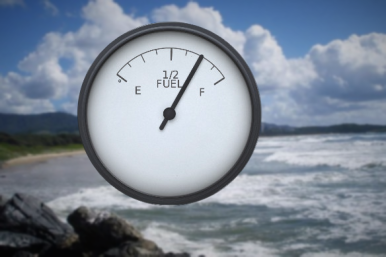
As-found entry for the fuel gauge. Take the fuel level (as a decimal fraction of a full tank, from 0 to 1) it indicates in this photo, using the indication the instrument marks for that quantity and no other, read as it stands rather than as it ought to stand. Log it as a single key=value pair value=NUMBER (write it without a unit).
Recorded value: value=0.75
